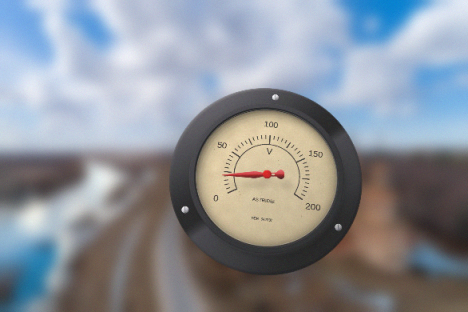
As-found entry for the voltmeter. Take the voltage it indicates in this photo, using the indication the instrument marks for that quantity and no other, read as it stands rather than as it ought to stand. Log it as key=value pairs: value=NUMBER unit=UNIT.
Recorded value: value=20 unit=V
